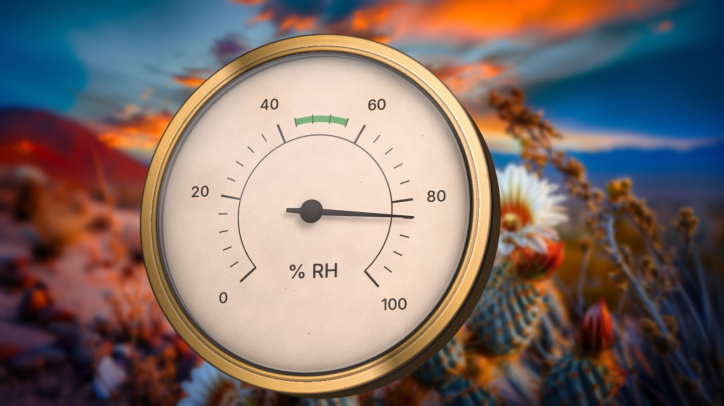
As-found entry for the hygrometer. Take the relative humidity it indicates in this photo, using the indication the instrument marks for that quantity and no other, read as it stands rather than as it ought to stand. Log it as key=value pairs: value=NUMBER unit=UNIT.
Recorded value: value=84 unit=%
